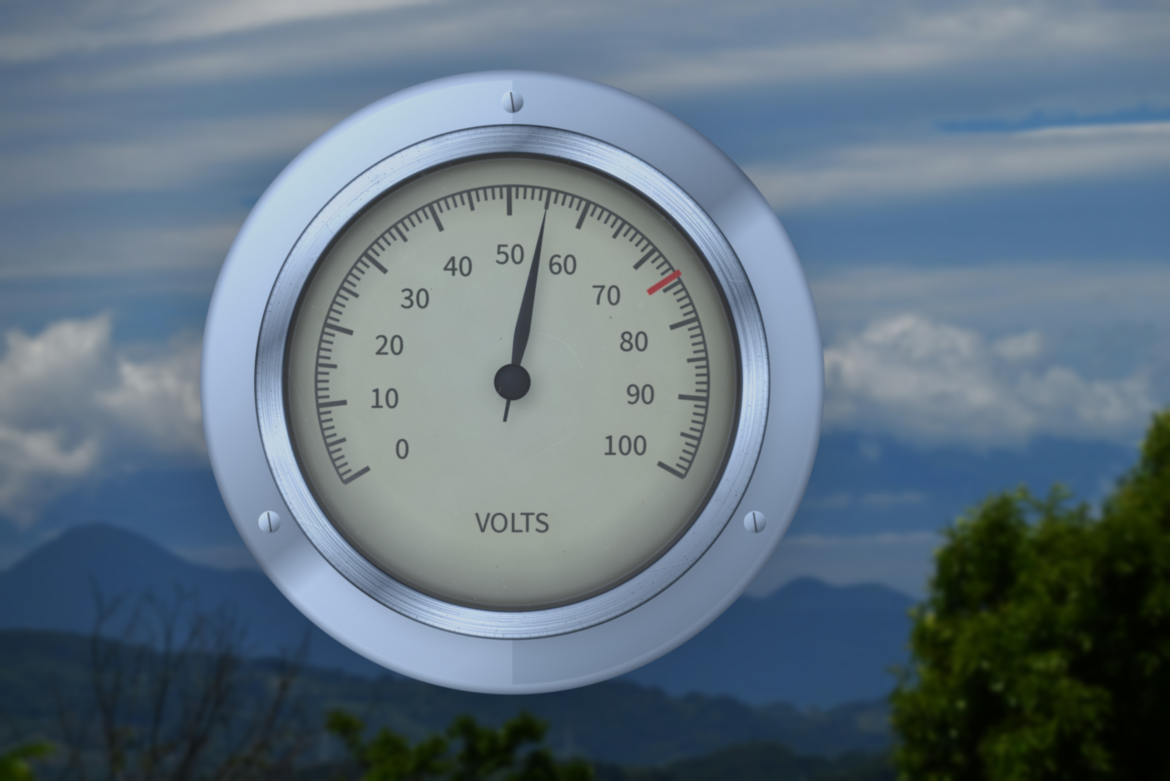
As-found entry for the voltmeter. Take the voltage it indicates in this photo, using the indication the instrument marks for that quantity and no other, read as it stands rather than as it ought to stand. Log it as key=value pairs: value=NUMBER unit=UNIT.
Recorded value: value=55 unit=V
